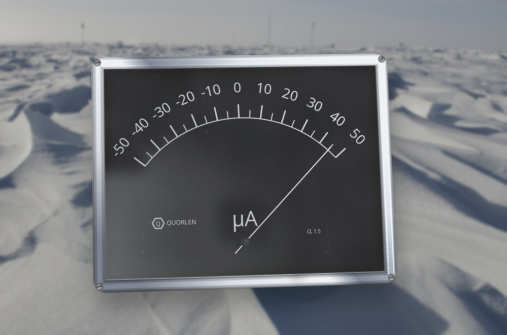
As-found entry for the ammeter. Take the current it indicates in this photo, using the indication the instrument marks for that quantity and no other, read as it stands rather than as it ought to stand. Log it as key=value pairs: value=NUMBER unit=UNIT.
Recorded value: value=45 unit=µA
